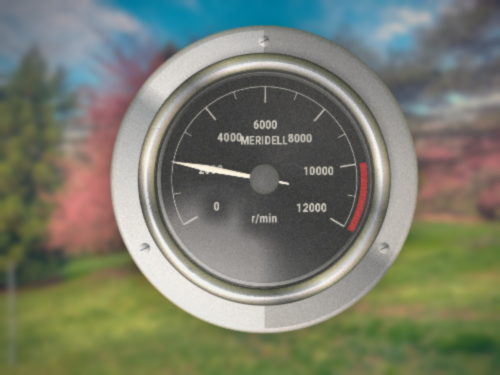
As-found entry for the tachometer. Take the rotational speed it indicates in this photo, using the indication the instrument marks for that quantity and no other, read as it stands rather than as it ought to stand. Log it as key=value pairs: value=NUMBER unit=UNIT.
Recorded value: value=2000 unit=rpm
